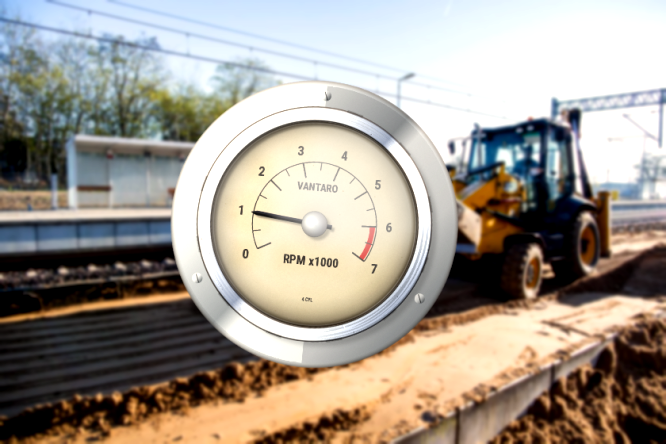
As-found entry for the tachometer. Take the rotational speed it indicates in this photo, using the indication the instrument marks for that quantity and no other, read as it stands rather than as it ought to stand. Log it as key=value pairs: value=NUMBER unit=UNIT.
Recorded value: value=1000 unit=rpm
